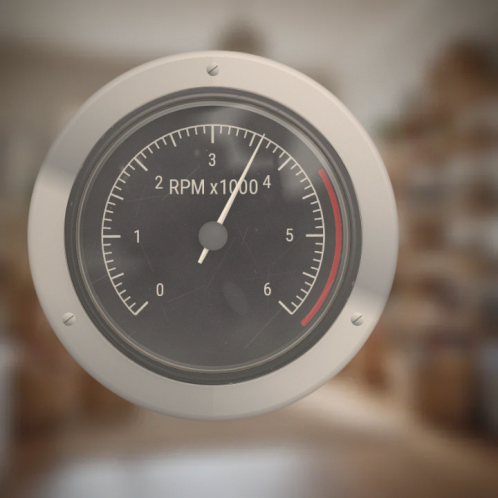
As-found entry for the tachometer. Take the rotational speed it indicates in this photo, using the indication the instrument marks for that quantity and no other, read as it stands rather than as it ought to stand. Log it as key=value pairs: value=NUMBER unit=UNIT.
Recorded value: value=3600 unit=rpm
